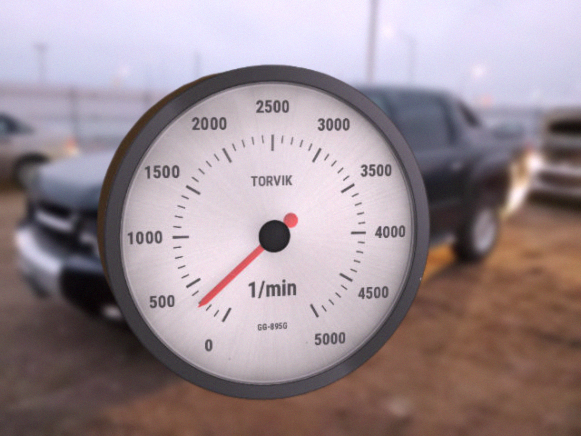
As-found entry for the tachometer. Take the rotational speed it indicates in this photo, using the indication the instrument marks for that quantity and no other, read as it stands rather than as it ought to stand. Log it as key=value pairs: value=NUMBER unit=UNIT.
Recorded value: value=300 unit=rpm
